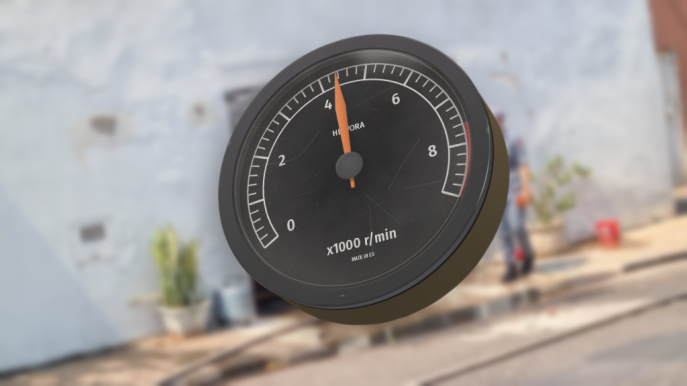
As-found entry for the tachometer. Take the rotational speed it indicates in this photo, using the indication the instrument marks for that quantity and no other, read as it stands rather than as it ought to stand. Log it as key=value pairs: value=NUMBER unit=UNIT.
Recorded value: value=4400 unit=rpm
